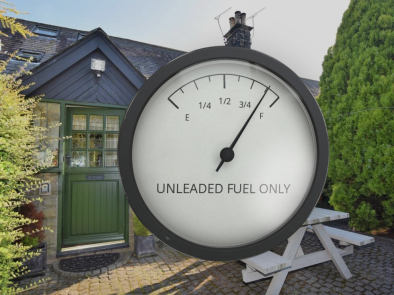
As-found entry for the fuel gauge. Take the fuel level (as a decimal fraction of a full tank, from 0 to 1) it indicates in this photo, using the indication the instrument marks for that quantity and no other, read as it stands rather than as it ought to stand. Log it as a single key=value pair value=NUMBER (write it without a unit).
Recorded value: value=0.875
